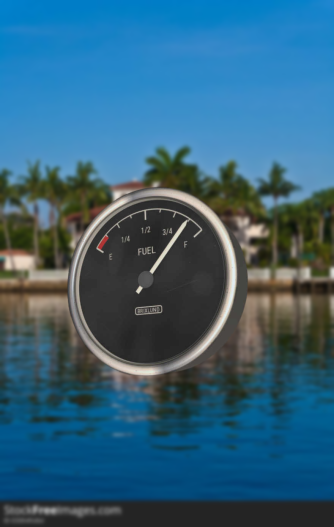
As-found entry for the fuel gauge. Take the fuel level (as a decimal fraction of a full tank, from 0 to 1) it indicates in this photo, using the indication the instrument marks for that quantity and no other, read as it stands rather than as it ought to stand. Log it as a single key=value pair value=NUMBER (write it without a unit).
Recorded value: value=0.875
